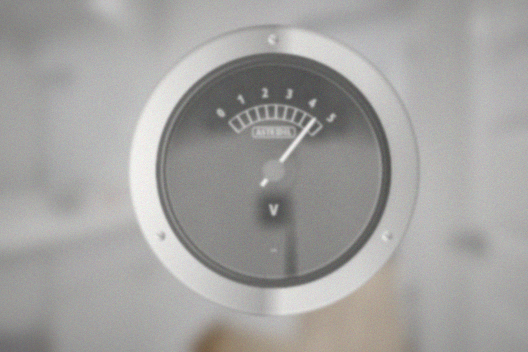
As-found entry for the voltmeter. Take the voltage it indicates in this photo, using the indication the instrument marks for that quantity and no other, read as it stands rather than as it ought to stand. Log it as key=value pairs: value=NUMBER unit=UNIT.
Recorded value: value=4.5 unit=V
